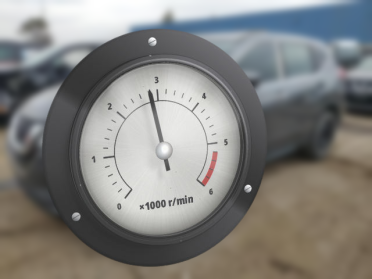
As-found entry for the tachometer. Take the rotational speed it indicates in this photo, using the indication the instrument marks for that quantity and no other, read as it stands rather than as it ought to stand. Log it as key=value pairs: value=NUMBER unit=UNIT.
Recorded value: value=2800 unit=rpm
